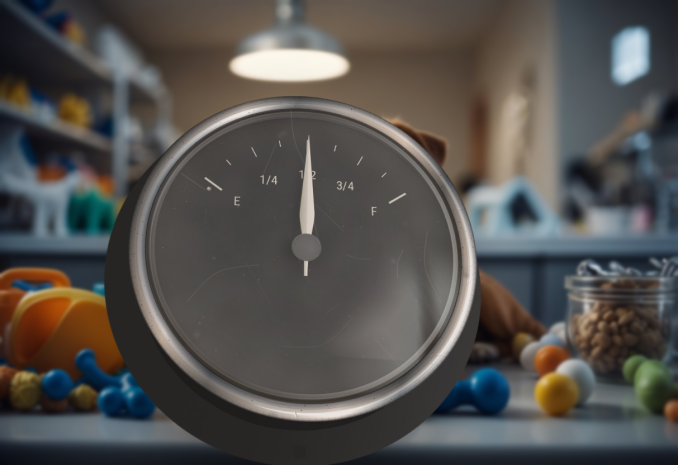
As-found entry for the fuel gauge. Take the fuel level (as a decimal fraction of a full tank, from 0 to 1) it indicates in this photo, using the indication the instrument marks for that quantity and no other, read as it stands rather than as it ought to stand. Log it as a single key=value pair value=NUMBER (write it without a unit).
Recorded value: value=0.5
